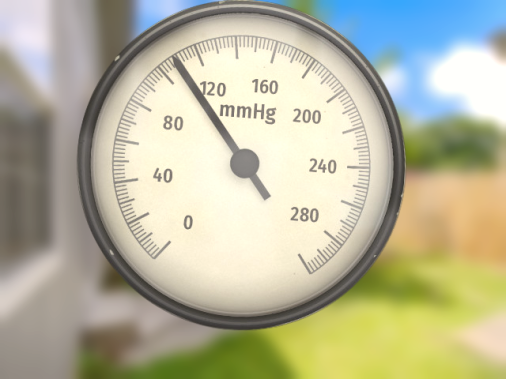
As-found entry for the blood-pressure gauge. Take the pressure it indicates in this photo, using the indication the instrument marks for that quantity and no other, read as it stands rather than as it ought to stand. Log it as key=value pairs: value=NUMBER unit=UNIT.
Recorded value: value=108 unit=mmHg
